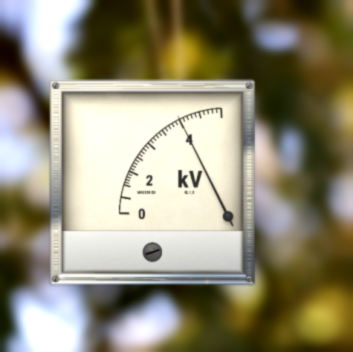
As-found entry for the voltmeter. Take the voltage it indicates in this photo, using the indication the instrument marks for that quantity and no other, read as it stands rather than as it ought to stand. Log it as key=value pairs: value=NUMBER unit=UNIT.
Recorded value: value=4 unit=kV
